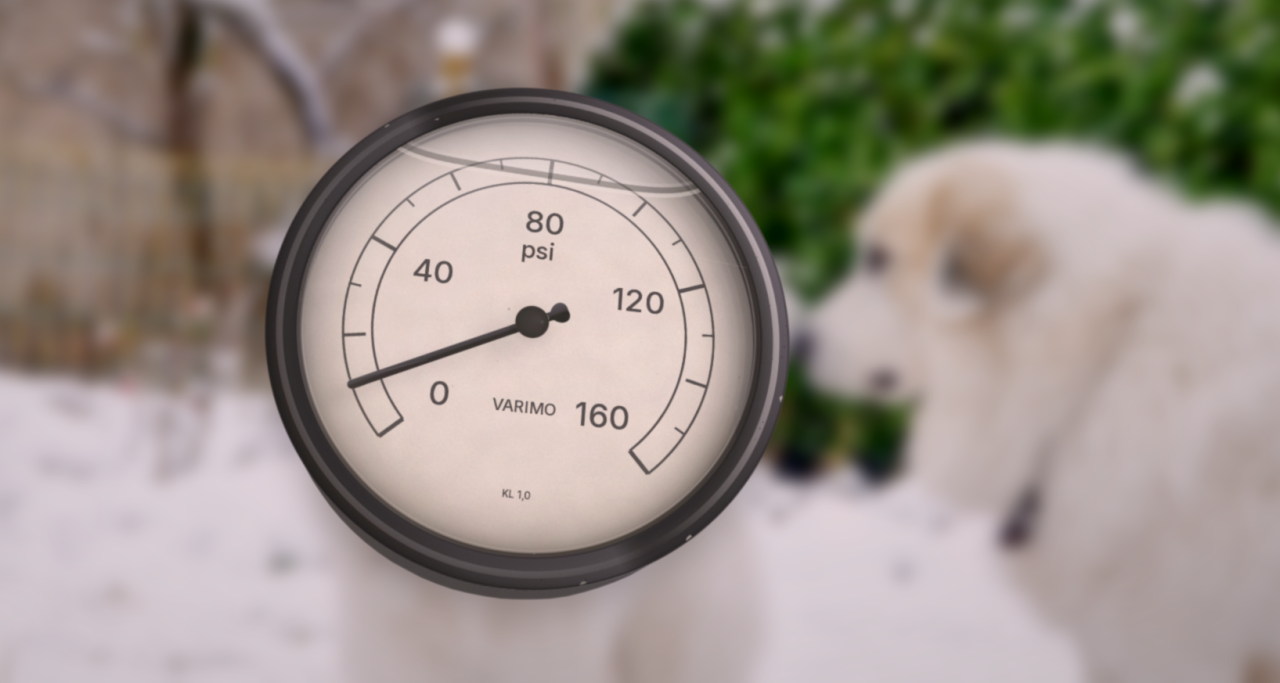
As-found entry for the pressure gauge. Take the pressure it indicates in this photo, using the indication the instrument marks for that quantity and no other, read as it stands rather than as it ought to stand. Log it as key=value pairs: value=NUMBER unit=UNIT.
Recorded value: value=10 unit=psi
